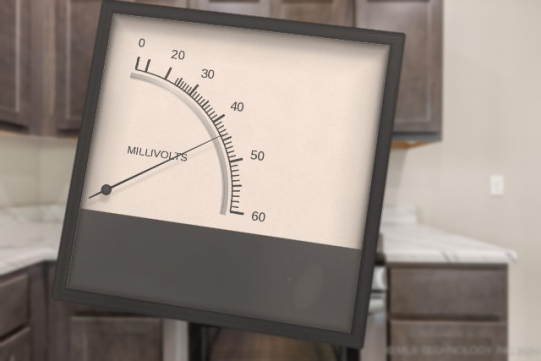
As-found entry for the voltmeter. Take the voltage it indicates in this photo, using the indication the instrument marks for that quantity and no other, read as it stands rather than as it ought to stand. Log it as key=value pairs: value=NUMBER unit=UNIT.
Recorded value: value=44 unit=mV
